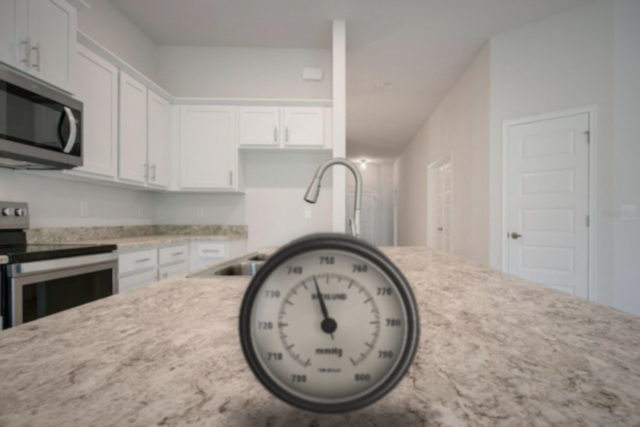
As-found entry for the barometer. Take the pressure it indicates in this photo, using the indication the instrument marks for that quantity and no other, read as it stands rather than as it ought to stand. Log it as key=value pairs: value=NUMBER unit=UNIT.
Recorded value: value=745 unit=mmHg
